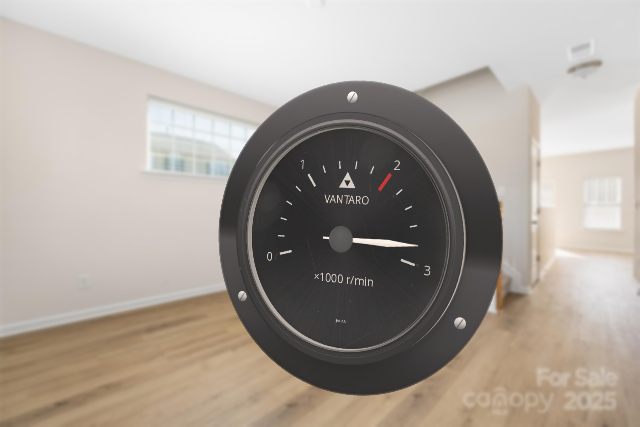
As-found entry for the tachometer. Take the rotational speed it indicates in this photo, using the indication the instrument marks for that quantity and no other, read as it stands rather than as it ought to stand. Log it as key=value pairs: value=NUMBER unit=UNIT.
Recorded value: value=2800 unit=rpm
